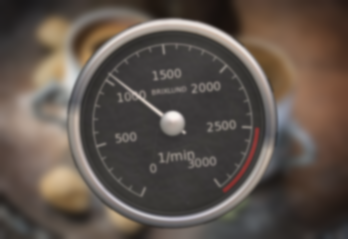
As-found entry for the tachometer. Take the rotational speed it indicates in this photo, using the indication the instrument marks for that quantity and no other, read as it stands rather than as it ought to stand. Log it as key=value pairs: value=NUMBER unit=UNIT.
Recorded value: value=1050 unit=rpm
